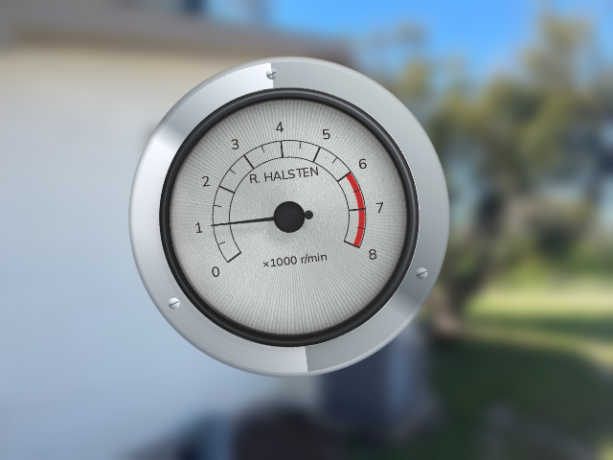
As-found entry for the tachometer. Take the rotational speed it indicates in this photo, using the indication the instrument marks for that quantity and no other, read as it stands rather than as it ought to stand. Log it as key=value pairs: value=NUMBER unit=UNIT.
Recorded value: value=1000 unit=rpm
